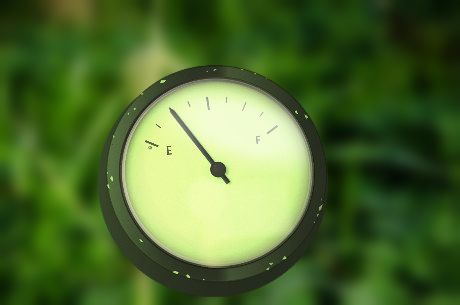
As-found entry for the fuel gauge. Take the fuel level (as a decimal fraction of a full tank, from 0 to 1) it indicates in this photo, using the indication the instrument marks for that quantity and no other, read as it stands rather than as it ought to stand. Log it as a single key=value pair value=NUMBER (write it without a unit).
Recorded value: value=0.25
